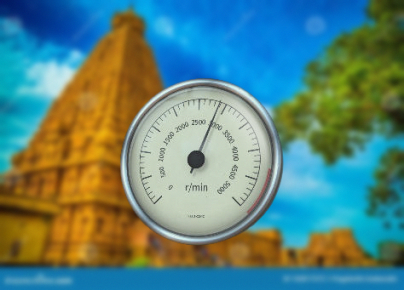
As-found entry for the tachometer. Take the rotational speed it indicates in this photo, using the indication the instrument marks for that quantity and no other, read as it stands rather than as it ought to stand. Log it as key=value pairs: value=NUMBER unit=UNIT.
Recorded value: value=2900 unit=rpm
